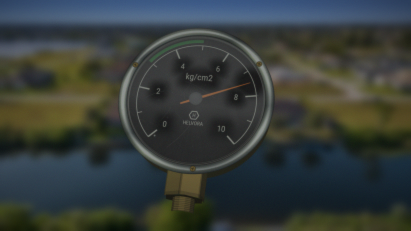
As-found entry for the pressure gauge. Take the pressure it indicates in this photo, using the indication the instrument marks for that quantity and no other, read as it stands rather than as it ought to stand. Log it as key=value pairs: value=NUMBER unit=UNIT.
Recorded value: value=7.5 unit=kg/cm²
